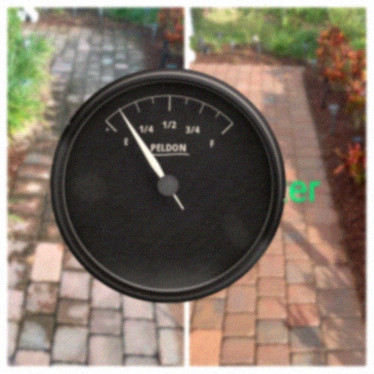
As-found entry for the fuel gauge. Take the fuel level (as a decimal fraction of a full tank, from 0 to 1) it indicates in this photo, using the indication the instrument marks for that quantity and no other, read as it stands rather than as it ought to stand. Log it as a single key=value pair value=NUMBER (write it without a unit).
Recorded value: value=0.125
